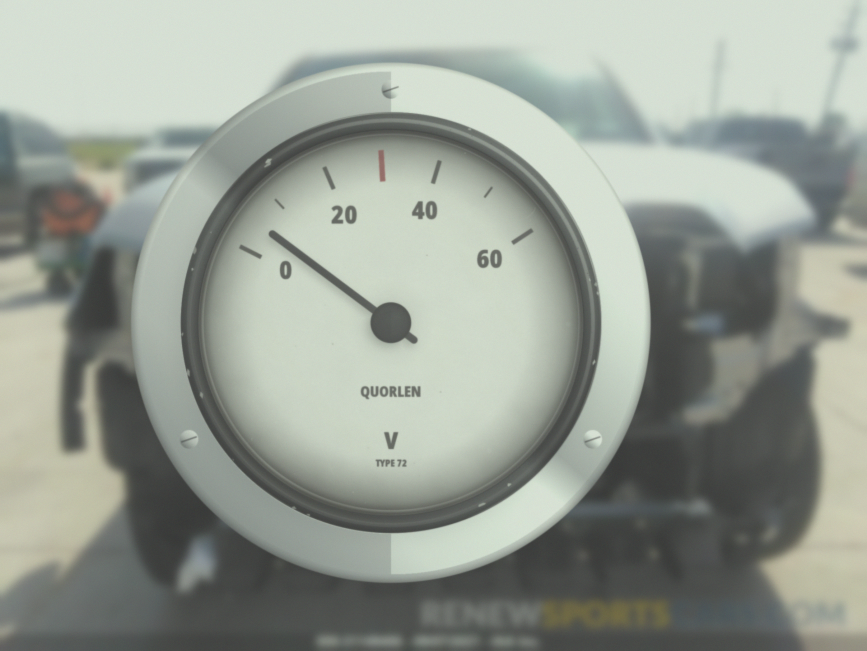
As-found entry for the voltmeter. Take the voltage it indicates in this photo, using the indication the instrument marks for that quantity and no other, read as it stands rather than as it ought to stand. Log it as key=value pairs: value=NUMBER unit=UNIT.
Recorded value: value=5 unit=V
